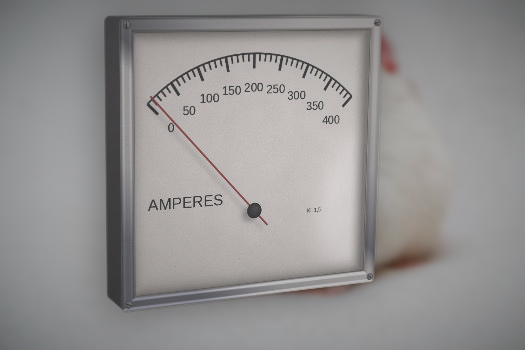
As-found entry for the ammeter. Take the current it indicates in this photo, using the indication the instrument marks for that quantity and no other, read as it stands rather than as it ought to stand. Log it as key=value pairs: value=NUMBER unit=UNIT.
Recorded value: value=10 unit=A
